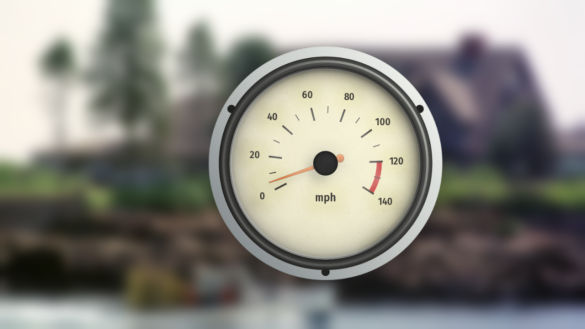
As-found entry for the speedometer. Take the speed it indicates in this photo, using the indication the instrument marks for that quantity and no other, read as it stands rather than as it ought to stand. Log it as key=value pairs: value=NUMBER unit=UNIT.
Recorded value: value=5 unit=mph
